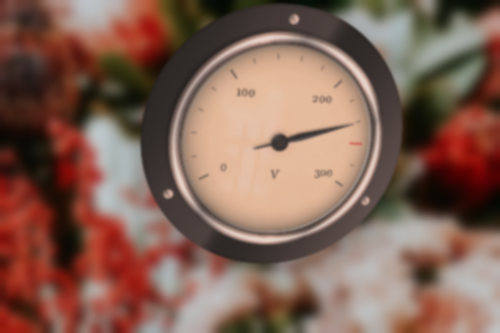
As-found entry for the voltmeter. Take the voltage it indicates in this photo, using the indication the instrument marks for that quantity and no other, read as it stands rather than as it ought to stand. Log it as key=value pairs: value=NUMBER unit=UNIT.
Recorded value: value=240 unit=V
